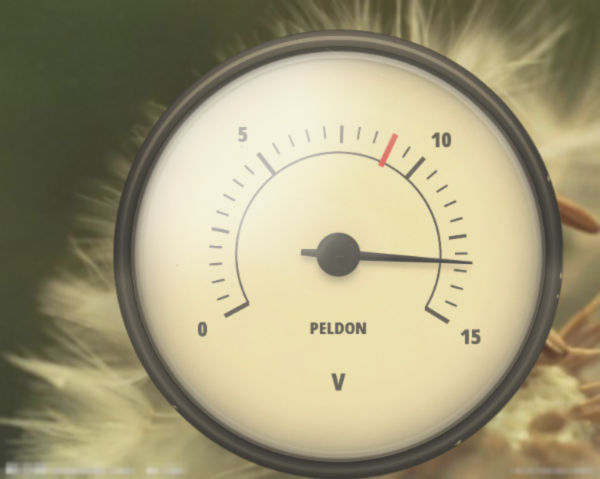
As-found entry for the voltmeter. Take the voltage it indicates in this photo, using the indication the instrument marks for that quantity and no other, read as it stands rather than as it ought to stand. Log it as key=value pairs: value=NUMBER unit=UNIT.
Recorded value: value=13.25 unit=V
